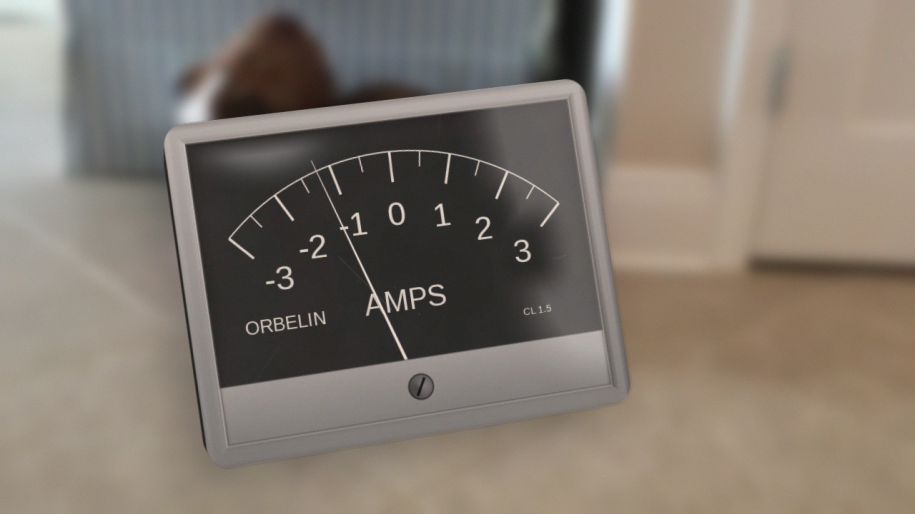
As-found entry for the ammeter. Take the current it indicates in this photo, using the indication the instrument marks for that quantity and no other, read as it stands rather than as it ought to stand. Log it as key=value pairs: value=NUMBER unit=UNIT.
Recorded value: value=-1.25 unit=A
